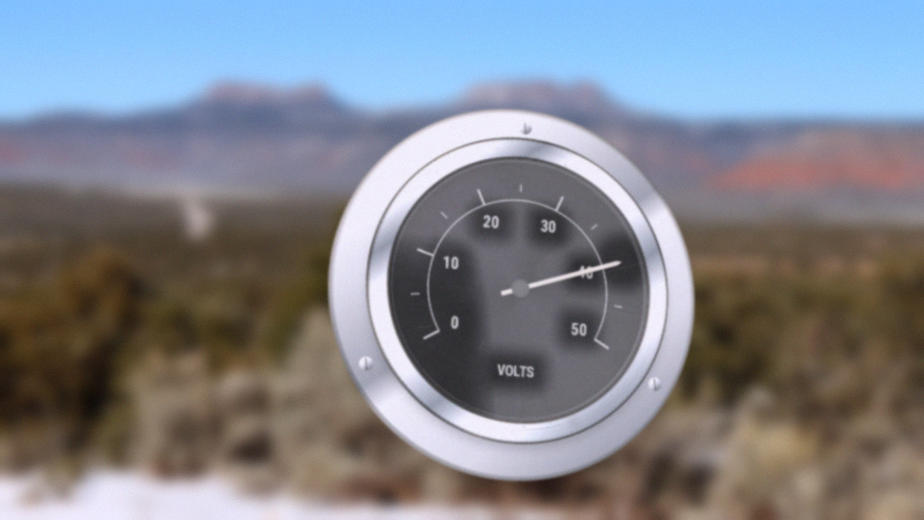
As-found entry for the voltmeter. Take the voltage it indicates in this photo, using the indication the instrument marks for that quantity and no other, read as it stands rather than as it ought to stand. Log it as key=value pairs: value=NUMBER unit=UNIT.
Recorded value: value=40 unit=V
